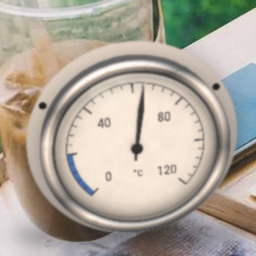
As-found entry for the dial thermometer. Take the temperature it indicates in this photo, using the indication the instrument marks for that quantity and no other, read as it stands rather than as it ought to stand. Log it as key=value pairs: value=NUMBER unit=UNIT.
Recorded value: value=64 unit=°C
